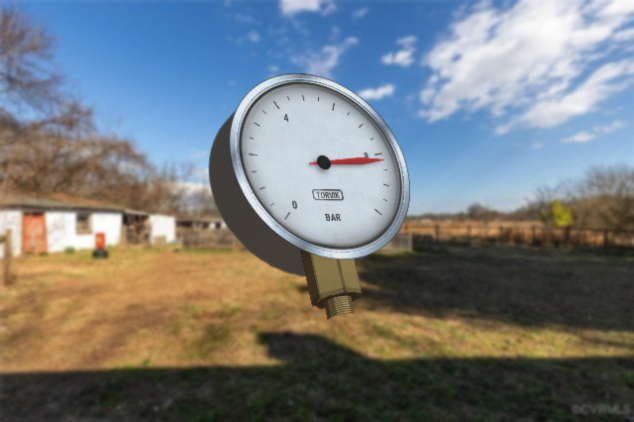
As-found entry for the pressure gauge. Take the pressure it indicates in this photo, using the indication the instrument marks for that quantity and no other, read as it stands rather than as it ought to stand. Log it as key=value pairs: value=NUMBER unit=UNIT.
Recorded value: value=8.25 unit=bar
